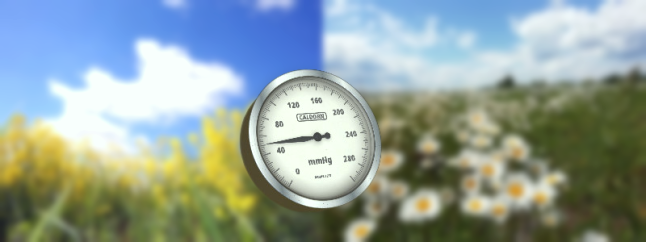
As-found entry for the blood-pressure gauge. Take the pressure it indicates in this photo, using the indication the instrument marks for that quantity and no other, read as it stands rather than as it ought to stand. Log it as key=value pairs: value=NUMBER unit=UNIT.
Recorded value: value=50 unit=mmHg
